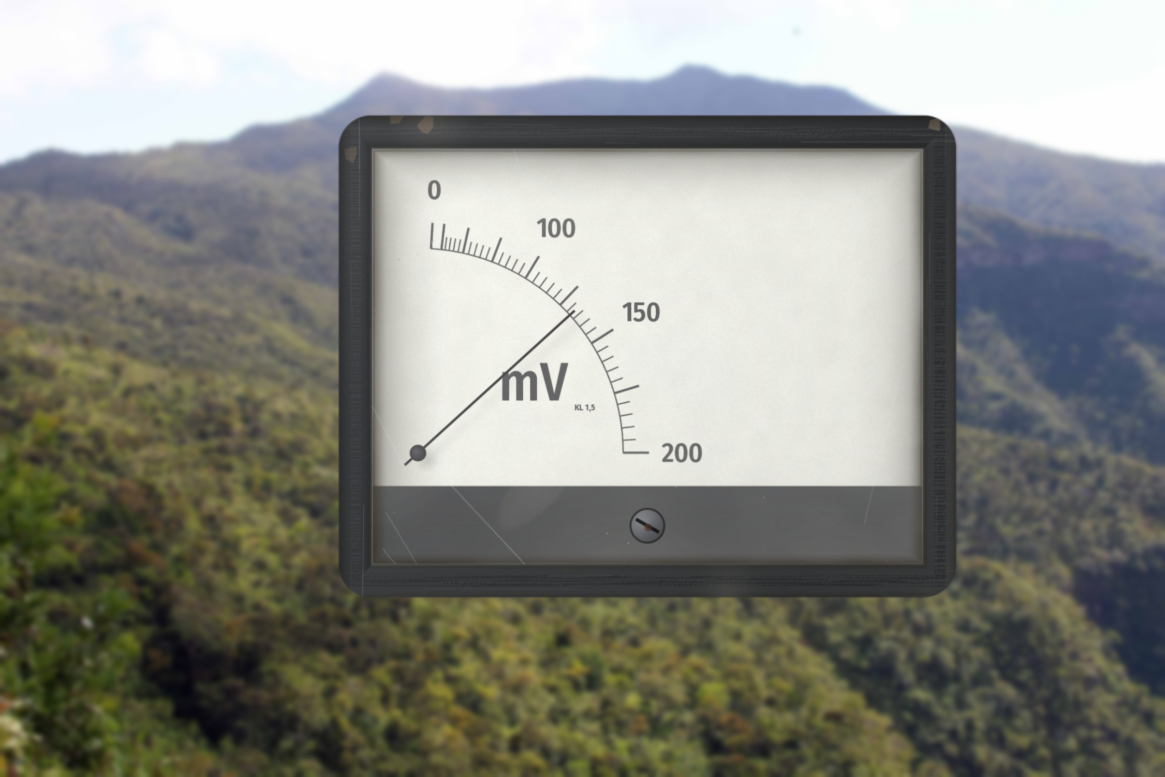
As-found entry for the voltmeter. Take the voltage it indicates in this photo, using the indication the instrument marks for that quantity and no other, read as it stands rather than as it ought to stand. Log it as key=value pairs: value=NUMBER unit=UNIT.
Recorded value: value=132.5 unit=mV
